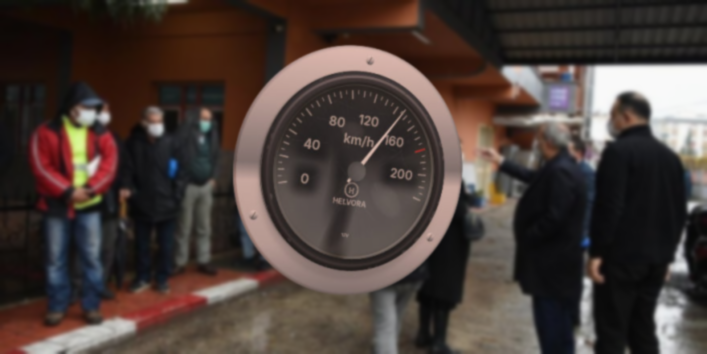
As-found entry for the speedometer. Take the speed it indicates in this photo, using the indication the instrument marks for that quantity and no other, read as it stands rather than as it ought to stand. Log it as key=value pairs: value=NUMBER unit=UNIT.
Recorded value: value=145 unit=km/h
